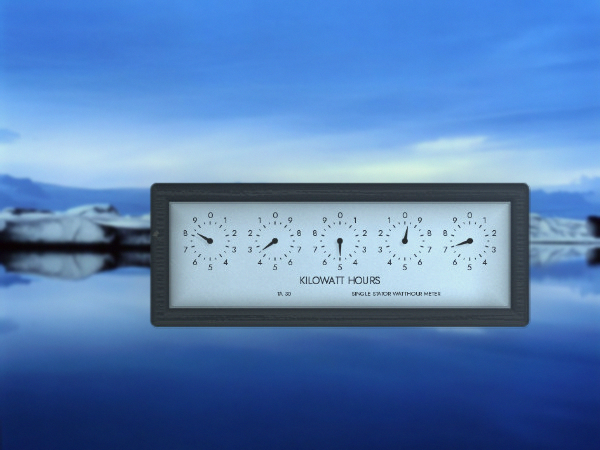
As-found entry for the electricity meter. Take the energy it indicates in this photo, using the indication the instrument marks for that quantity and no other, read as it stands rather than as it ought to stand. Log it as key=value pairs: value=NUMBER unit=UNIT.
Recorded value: value=83497 unit=kWh
